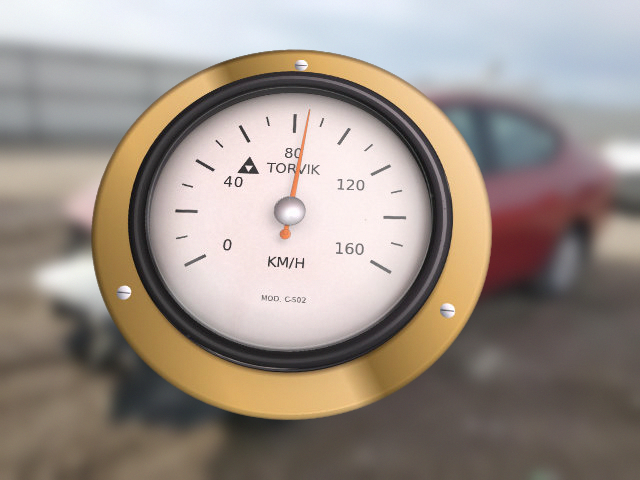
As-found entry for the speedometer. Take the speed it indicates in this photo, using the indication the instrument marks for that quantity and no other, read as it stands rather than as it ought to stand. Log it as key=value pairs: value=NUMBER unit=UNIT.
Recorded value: value=85 unit=km/h
